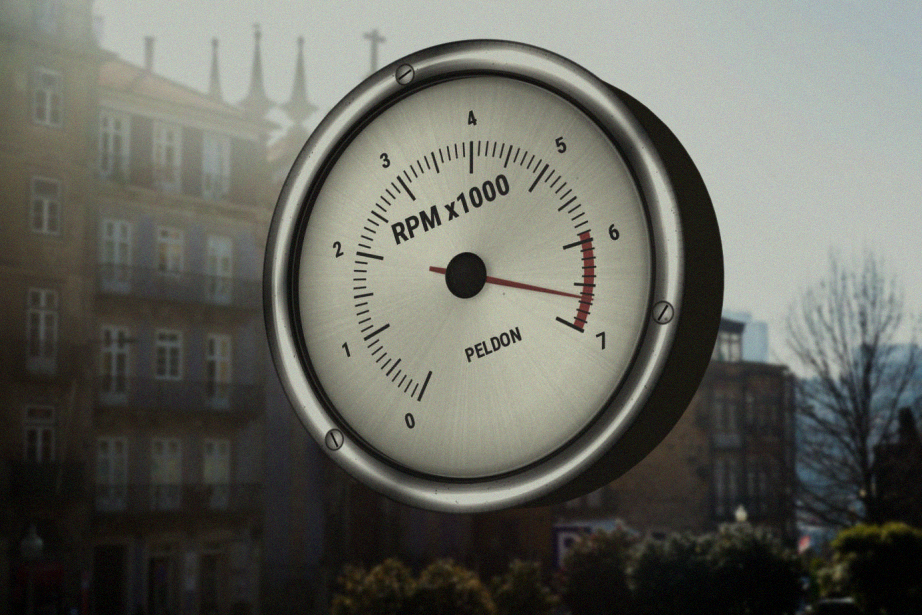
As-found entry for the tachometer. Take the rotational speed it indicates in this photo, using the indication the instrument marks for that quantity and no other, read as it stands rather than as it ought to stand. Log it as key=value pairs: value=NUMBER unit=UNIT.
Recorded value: value=6650 unit=rpm
